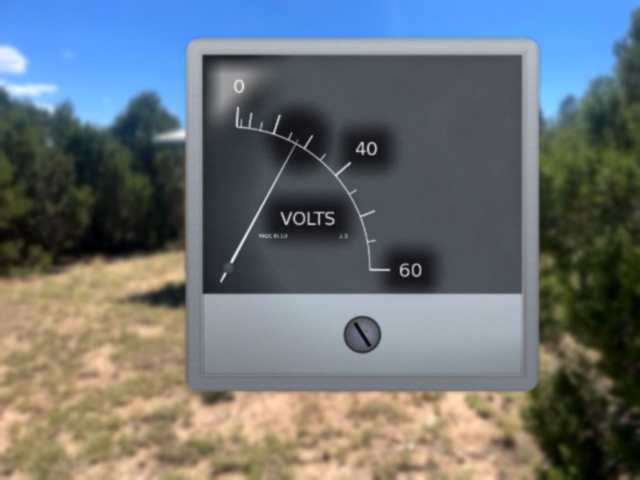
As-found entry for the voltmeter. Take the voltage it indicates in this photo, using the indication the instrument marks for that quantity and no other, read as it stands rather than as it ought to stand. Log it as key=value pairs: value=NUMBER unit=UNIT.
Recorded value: value=27.5 unit=V
